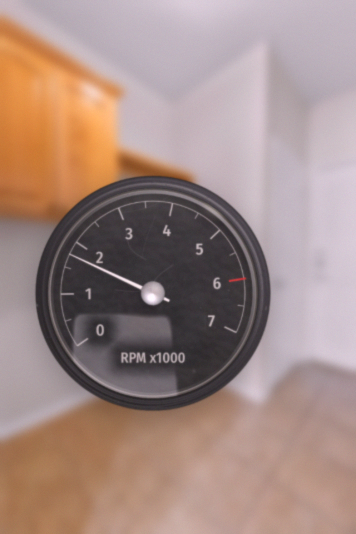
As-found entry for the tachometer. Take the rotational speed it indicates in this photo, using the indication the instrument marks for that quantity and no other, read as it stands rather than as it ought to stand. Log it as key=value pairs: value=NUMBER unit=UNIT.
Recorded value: value=1750 unit=rpm
